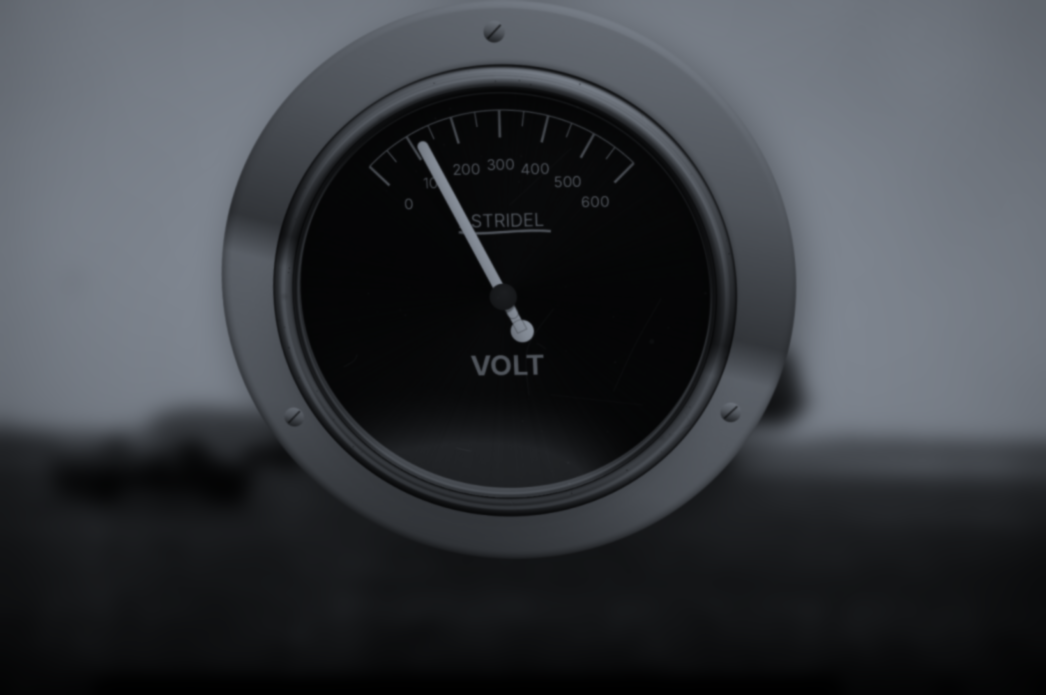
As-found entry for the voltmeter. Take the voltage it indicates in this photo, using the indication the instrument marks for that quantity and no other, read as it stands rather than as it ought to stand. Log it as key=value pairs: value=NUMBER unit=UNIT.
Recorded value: value=125 unit=V
